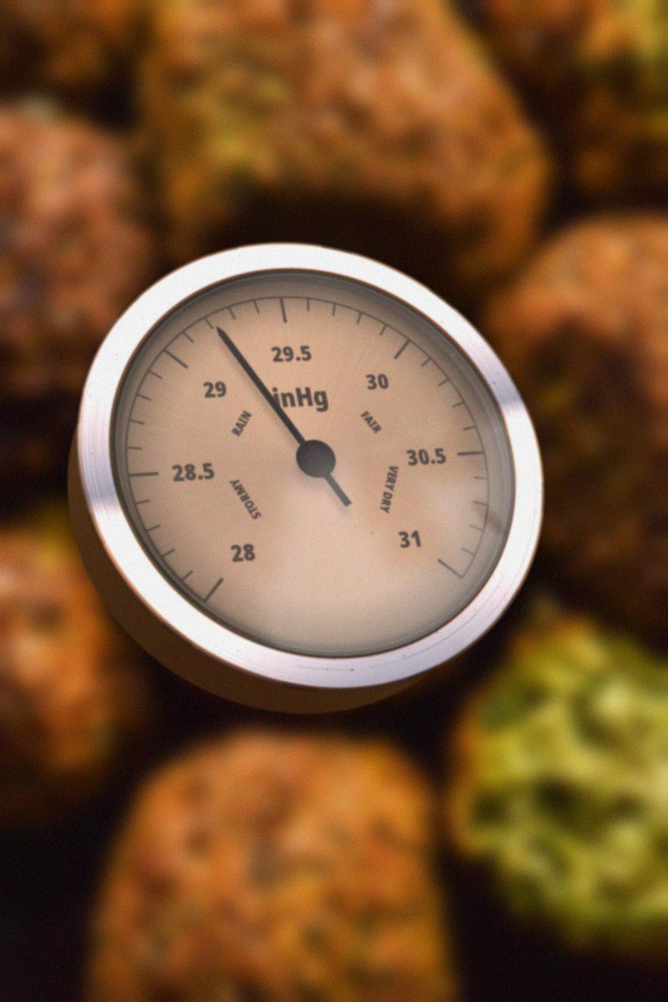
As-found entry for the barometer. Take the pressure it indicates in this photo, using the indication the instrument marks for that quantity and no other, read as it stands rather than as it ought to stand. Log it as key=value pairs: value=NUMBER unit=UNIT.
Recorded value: value=29.2 unit=inHg
